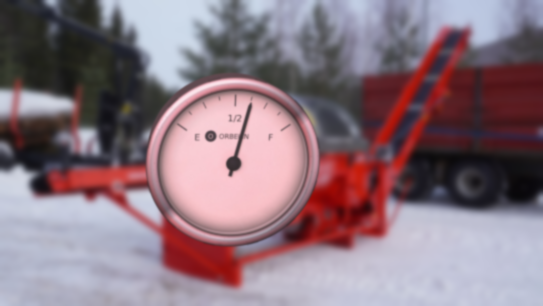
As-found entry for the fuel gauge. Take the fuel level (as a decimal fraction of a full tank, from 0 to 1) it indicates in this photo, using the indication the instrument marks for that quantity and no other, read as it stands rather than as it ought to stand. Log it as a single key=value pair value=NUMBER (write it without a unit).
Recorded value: value=0.625
